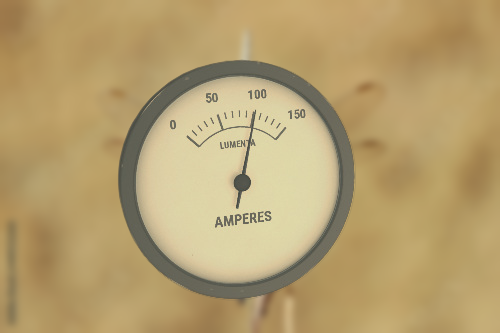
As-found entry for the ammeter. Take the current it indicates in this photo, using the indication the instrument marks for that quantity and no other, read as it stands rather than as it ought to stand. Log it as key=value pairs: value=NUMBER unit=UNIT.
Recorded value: value=100 unit=A
